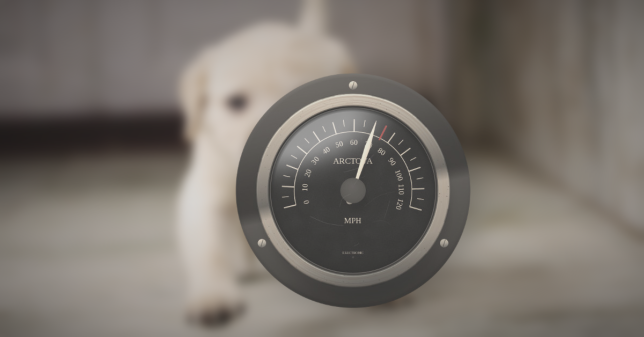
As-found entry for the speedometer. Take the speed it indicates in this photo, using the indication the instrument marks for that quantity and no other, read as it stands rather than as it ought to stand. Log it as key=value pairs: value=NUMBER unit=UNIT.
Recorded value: value=70 unit=mph
